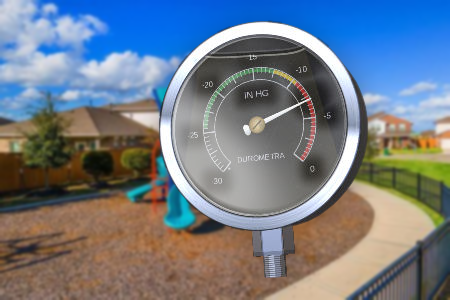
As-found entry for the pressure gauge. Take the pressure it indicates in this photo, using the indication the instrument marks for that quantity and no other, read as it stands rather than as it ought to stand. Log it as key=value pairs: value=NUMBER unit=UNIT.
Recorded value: value=-7 unit=inHg
